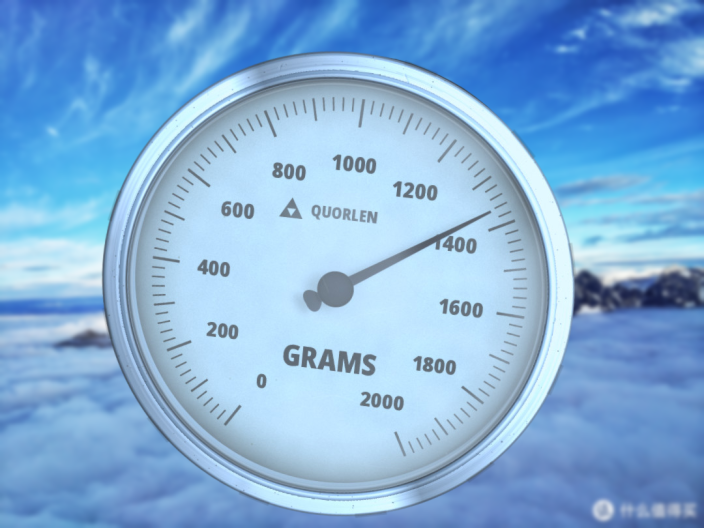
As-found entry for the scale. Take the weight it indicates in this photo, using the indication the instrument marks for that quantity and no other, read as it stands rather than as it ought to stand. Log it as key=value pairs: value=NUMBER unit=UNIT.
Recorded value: value=1360 unit=g
